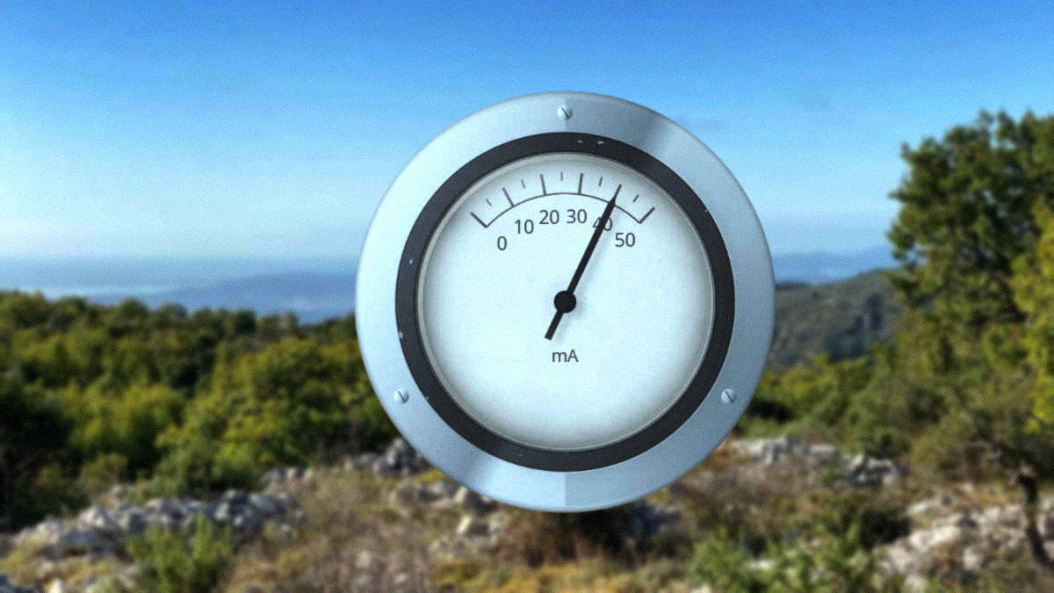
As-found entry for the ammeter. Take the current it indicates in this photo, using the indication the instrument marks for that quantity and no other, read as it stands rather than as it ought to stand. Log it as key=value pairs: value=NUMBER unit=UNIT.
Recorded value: value=40 unit=mA
